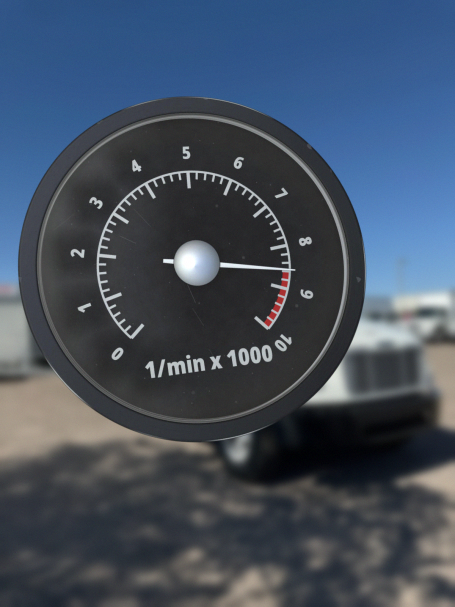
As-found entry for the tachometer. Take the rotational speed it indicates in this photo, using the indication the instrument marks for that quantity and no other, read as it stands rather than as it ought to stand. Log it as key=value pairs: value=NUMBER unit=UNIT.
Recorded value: value=8600 unit=rpm
